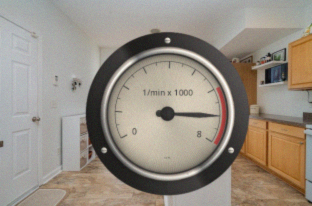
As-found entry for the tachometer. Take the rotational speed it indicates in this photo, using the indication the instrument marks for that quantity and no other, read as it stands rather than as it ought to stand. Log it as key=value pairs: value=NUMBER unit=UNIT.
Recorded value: value=7000 unit=rpm
